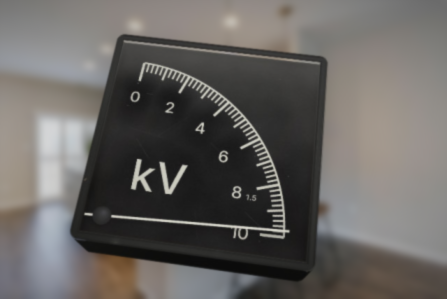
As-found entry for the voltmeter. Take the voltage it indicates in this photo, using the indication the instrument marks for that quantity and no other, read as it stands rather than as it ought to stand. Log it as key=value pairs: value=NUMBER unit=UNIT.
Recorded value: value=9.8 unit=kV
